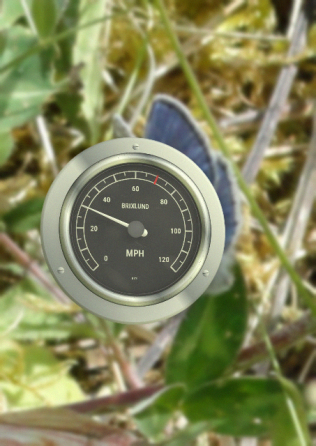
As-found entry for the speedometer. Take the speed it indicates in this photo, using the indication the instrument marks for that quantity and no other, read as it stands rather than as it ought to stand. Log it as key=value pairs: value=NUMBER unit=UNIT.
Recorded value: value=30 unit=mph
